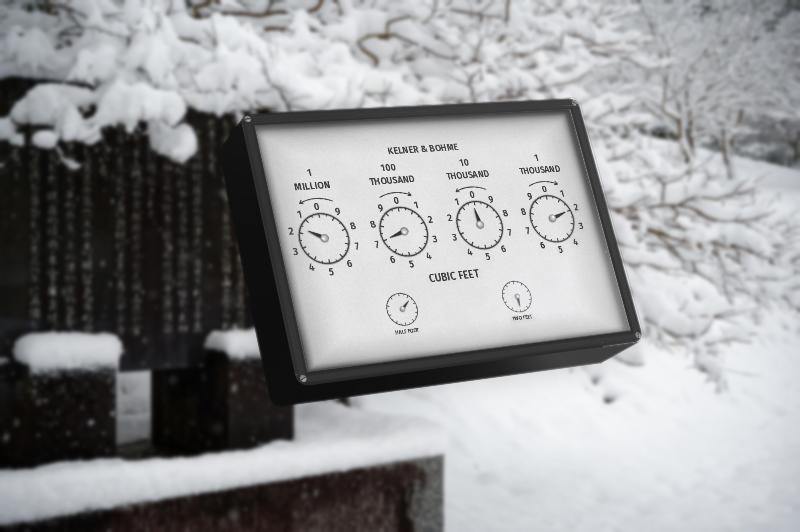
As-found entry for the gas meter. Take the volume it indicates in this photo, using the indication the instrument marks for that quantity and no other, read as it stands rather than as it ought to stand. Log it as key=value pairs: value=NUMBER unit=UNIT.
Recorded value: value=170200 unit=ft³
